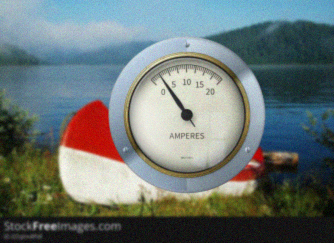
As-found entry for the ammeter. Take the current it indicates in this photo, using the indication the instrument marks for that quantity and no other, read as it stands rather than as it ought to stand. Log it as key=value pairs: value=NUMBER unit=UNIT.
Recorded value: value=2.5 unit=A
